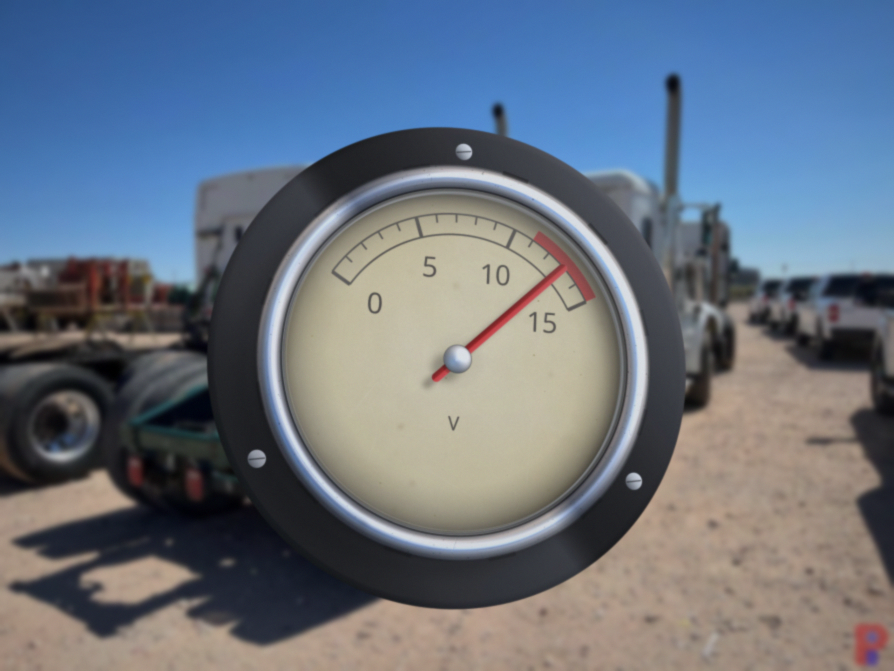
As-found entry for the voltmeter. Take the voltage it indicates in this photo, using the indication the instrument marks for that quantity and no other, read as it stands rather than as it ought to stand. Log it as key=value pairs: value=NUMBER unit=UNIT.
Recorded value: value=13 unit=V
